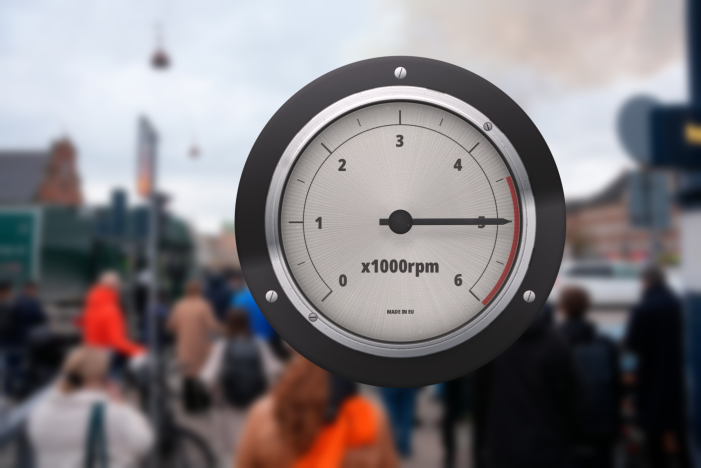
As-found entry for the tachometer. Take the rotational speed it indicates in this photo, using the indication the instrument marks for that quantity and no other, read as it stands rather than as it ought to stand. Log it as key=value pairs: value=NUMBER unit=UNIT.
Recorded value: value=5000 unit=rpm
